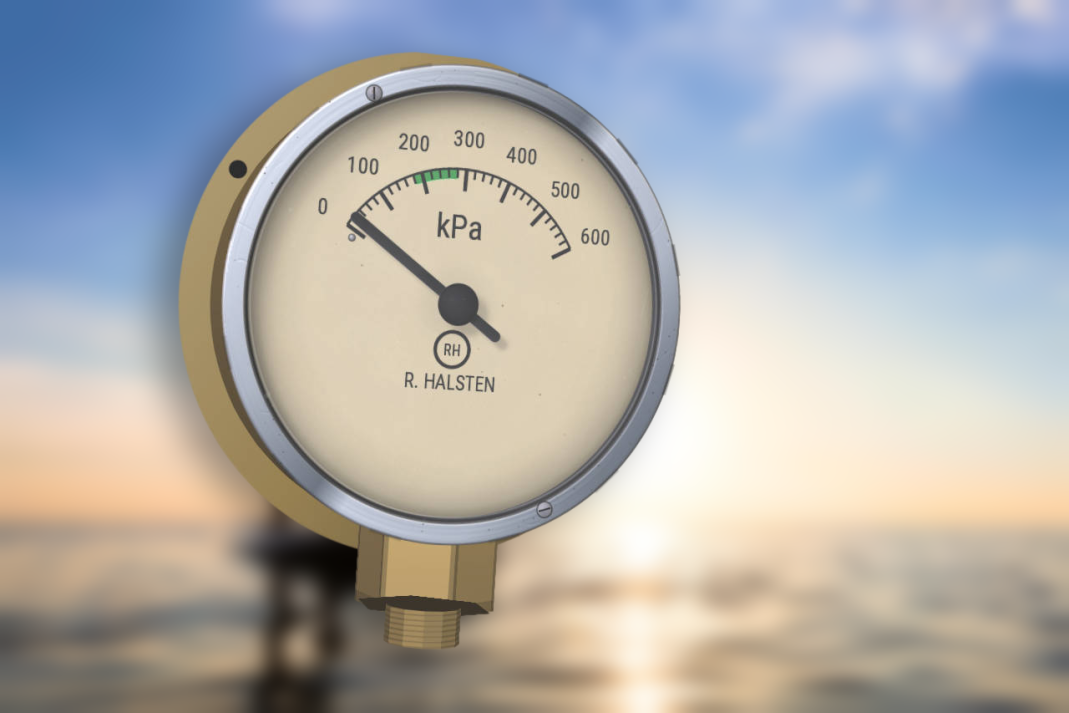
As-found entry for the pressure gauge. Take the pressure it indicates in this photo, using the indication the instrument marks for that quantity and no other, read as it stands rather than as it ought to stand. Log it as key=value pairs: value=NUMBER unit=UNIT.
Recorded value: value=20 unit=kPa
